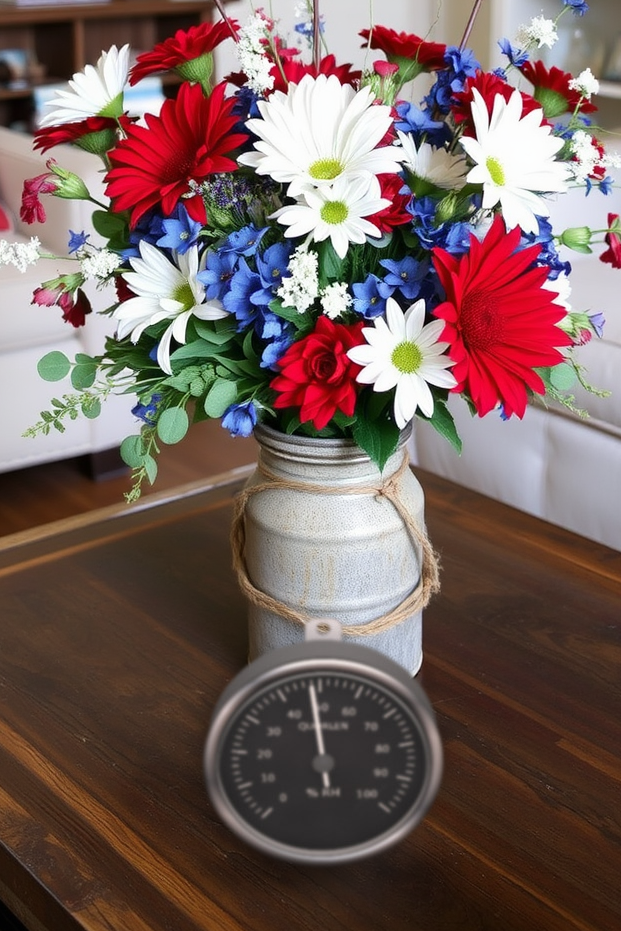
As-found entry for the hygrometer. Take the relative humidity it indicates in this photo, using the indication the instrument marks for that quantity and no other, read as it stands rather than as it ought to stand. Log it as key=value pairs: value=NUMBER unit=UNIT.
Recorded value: value=48 unit=%
